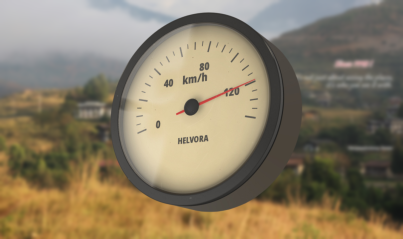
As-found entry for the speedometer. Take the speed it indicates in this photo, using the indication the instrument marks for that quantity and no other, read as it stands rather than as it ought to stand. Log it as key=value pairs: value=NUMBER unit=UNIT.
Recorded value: value=120 unit=km/h
